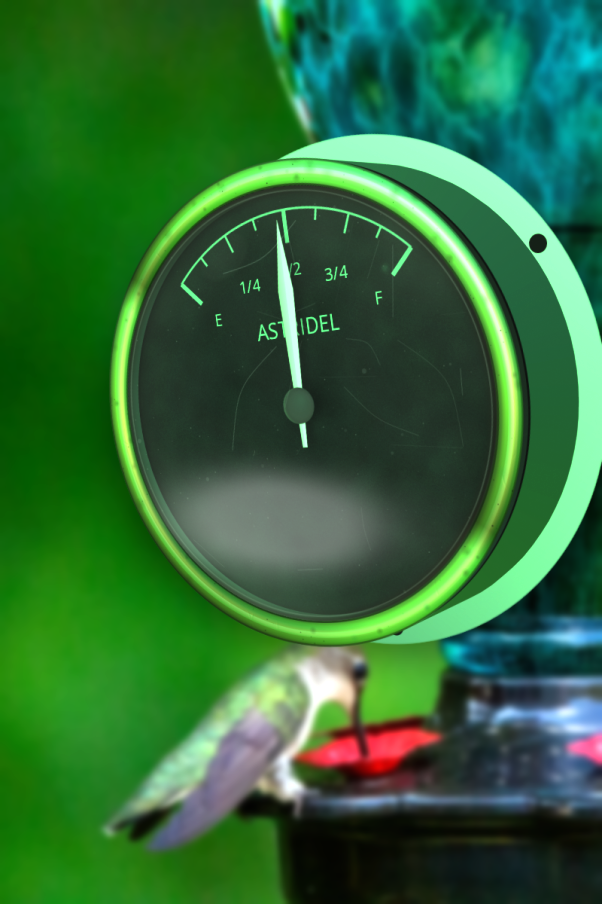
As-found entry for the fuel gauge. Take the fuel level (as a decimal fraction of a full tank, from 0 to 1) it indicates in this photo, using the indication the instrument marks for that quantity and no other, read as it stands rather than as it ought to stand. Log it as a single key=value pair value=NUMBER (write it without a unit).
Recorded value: value=0.5
